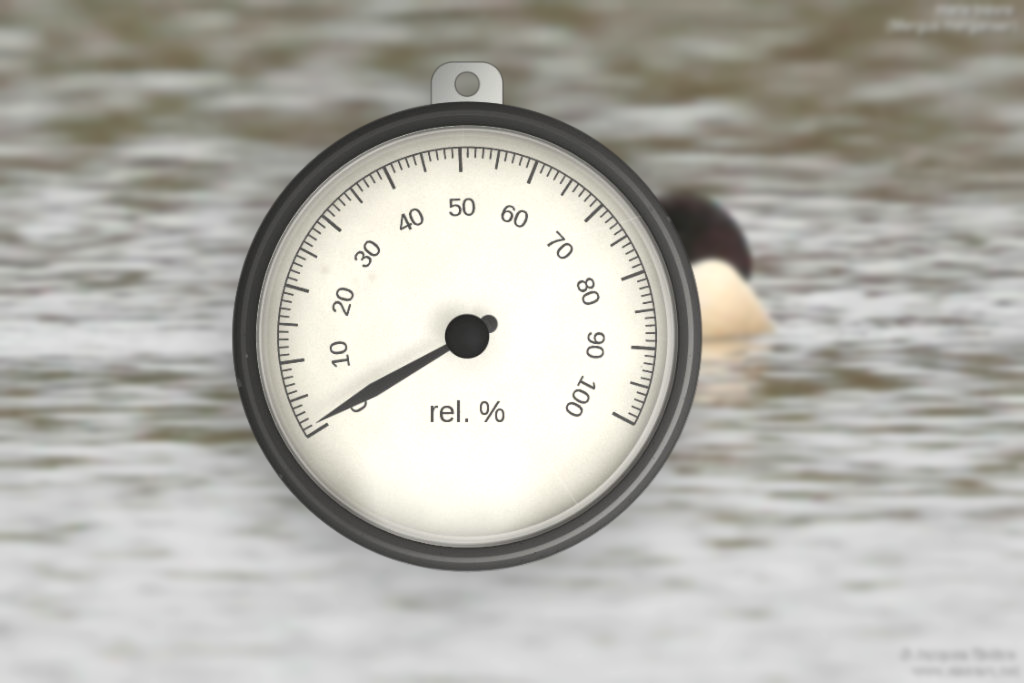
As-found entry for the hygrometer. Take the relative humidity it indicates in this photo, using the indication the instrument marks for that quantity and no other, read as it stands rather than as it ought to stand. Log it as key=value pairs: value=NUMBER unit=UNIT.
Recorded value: value=1 unit=%
